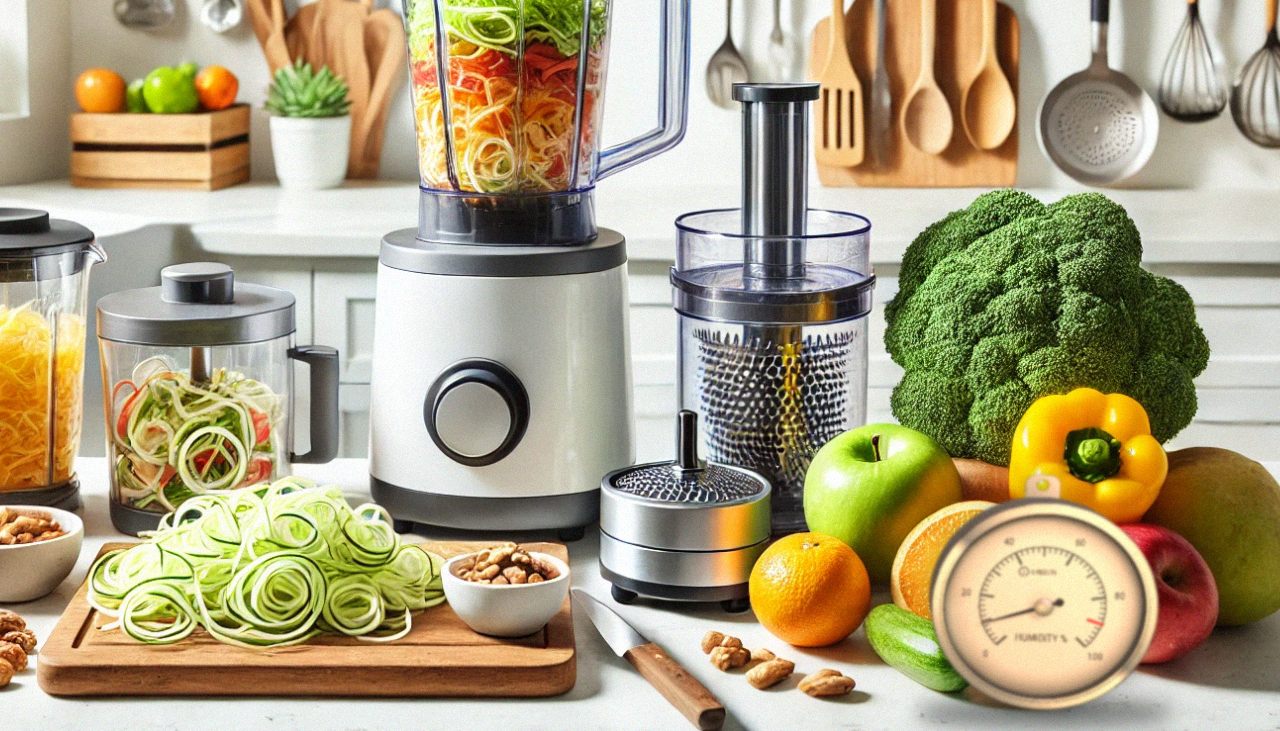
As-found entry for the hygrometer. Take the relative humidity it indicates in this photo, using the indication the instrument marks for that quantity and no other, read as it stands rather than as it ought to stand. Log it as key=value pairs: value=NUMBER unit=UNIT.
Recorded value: value=10 unit=%
